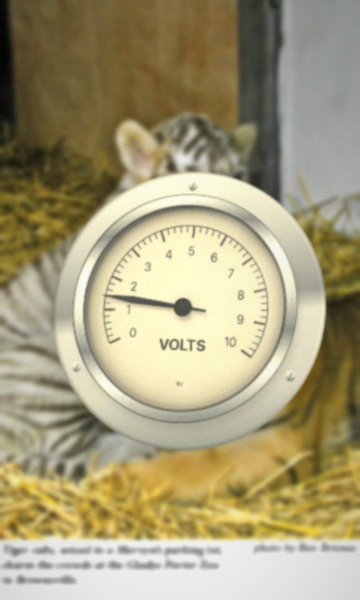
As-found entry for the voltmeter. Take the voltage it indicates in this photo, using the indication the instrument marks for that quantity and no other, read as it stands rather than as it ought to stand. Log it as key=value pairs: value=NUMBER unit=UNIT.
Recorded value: value=1.4 unit=V
